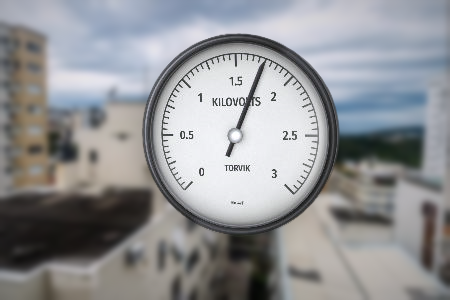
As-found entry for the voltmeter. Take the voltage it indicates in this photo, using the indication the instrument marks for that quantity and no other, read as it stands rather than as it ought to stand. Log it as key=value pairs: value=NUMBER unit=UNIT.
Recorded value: value=1.75 unit=kV
